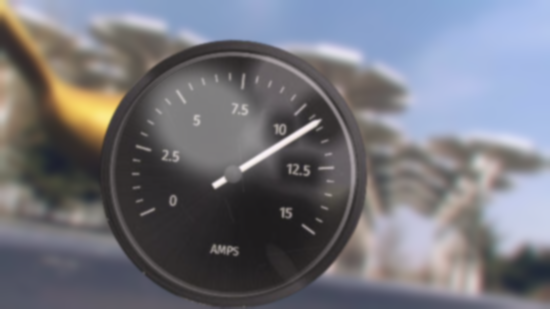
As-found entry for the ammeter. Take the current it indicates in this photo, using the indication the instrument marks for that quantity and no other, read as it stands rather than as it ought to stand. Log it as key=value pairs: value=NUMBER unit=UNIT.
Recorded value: value=10.75 unit=A
